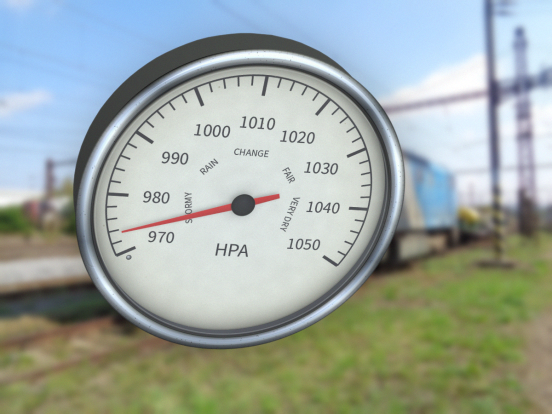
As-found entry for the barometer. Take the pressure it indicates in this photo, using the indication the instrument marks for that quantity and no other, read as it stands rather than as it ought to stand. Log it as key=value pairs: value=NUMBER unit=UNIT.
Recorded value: value=974 unit=hPa
